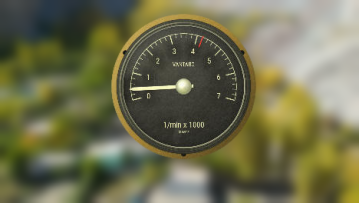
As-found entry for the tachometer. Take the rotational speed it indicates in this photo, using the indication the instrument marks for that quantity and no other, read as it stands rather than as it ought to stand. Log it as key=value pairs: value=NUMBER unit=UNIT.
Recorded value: value=400 unit=rpm
